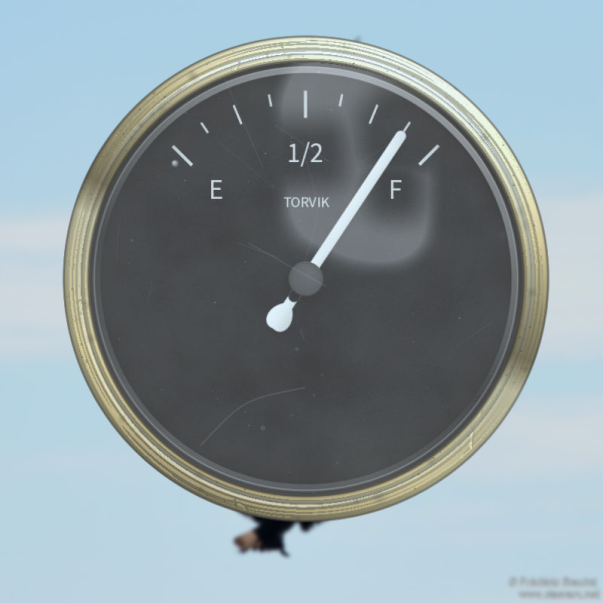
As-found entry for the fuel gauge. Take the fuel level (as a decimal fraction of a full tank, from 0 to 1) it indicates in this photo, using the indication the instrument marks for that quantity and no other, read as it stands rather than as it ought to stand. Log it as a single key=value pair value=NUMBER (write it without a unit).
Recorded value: value=0.875
